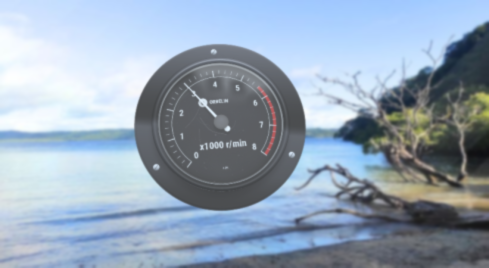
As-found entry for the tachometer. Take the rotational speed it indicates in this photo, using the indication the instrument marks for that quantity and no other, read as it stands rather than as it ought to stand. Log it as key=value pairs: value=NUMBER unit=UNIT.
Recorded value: value=3000 unit=rpm
